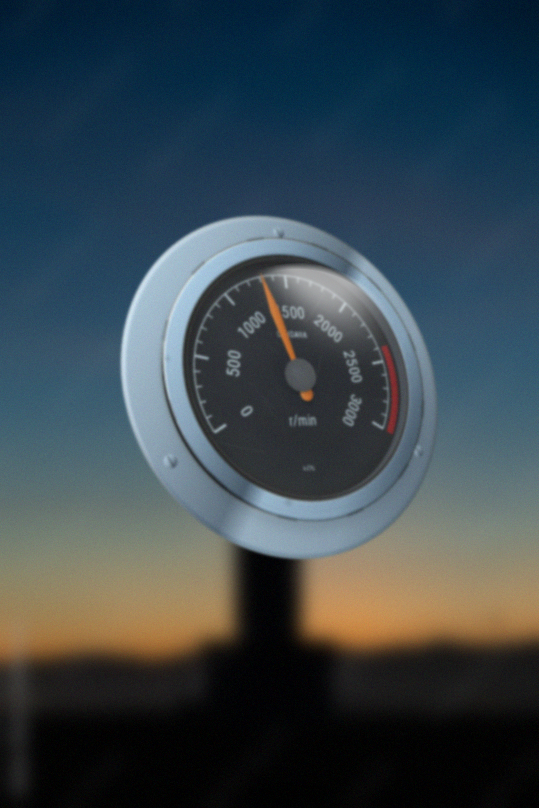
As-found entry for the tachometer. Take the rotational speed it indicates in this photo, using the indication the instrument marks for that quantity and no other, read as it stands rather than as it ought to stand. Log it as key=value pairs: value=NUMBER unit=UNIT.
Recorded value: value=1300 unit=rpm
